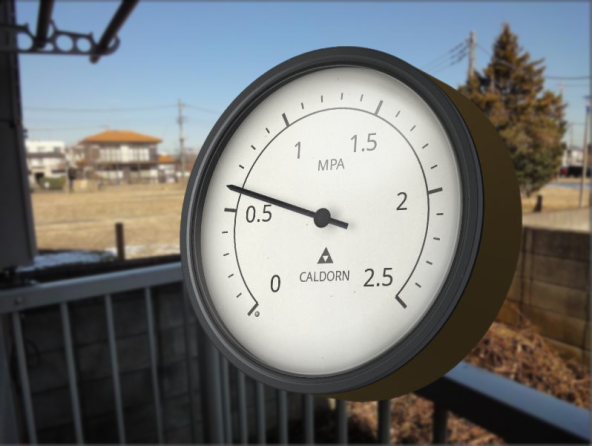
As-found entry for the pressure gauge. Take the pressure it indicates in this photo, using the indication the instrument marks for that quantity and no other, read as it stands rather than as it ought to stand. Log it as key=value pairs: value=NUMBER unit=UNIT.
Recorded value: value=0.6 unit=MPa
